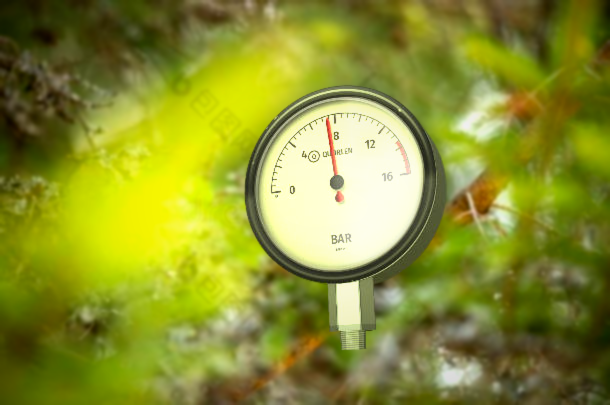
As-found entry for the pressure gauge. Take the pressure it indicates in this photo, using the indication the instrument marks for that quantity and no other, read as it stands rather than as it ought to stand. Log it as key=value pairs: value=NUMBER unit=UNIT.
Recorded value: value=7.5 unit=bar
